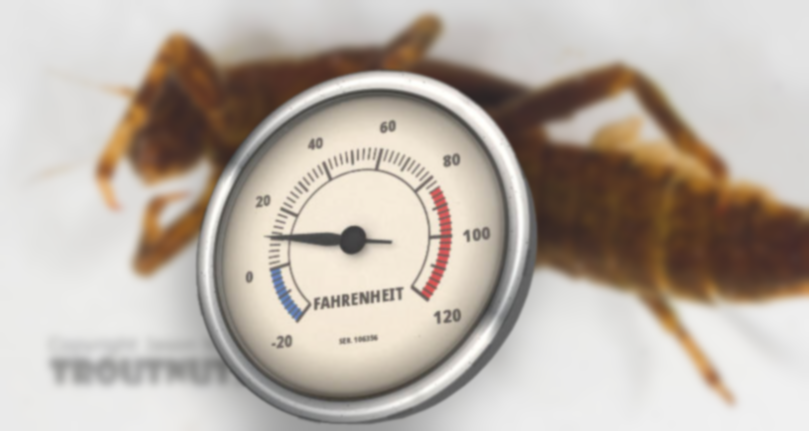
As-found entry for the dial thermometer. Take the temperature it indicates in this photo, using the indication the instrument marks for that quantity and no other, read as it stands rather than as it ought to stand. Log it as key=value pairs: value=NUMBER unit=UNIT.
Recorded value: value=10 unit=°F
